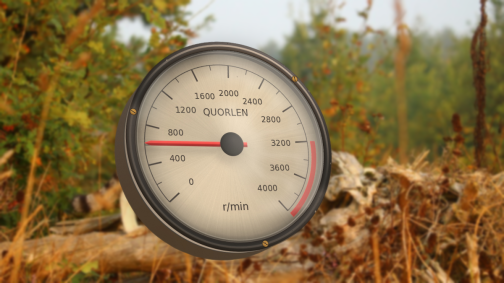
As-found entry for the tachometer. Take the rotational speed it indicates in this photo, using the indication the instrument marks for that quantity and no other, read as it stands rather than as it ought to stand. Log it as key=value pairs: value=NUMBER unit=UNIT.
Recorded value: value=600 unit=rpm
